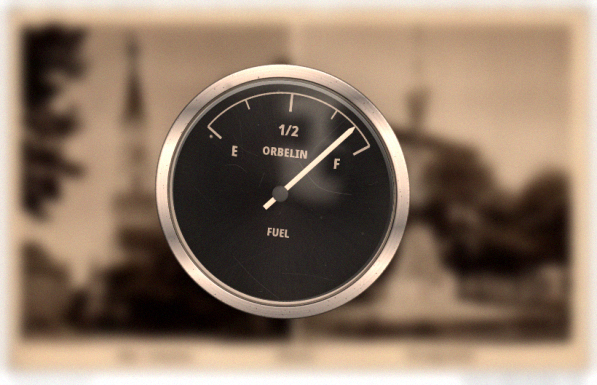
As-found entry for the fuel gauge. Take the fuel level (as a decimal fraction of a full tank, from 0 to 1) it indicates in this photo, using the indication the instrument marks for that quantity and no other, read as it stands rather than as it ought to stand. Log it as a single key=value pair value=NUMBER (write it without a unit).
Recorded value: value=0.875
